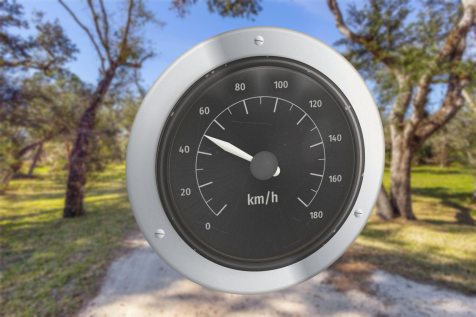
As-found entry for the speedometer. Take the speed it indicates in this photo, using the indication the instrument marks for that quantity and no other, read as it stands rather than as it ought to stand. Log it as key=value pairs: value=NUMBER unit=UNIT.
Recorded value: value=50 unit=km/h
